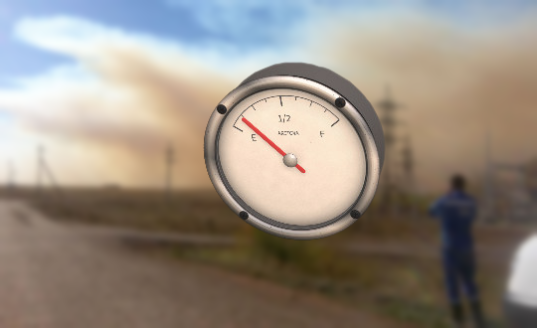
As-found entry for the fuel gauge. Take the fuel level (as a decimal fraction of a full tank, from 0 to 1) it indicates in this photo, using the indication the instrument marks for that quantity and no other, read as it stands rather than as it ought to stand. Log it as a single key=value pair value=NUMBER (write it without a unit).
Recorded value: value=0.125
